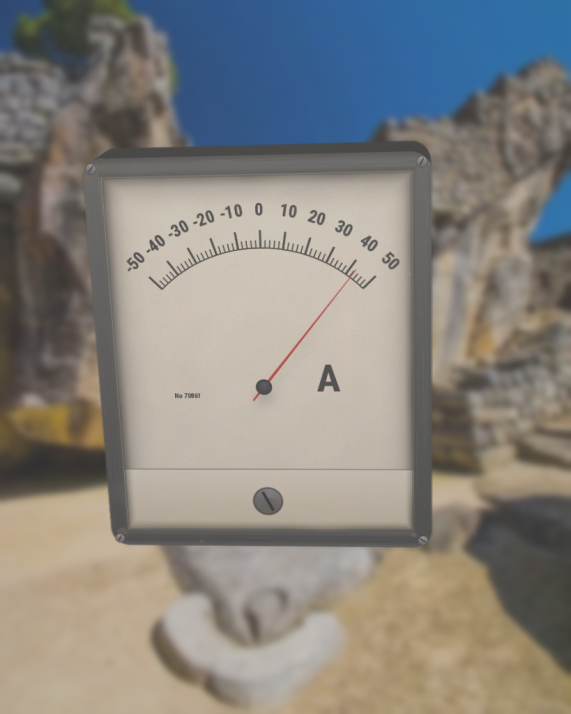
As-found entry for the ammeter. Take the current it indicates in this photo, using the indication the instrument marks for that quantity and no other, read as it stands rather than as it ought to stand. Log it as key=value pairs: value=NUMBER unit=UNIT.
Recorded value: value=42 unit=A
